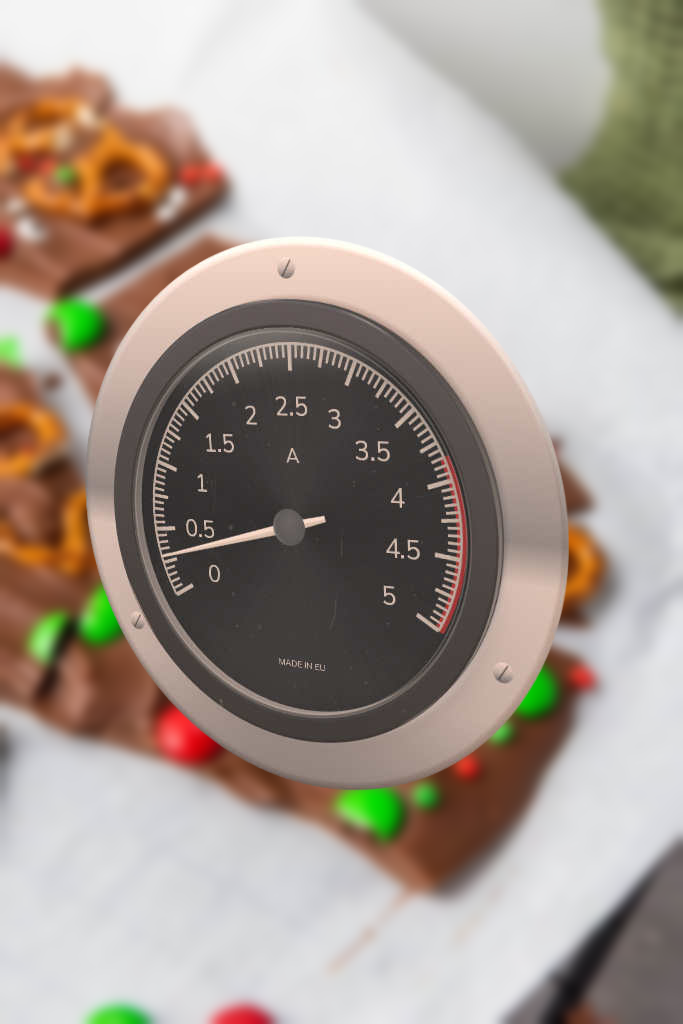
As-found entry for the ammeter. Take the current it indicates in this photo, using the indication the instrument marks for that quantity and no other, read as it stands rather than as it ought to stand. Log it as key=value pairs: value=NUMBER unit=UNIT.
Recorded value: value=0.3 unit=A
